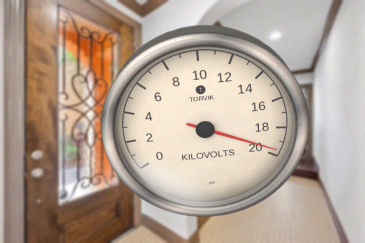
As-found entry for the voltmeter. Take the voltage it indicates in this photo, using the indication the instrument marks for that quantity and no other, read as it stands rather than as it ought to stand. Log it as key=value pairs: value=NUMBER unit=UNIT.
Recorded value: value=19.5 unit=kV
